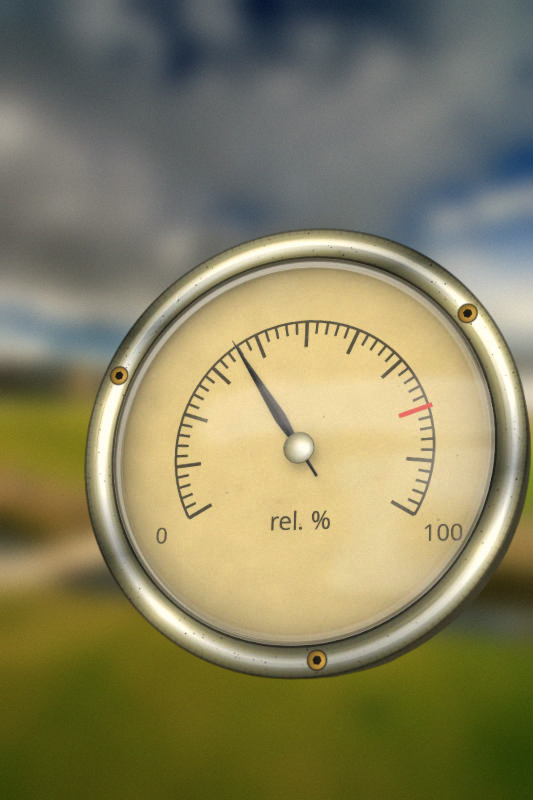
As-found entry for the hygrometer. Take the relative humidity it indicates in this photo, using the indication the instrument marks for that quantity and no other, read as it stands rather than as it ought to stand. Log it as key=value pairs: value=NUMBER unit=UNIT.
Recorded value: value=36 unit=%
